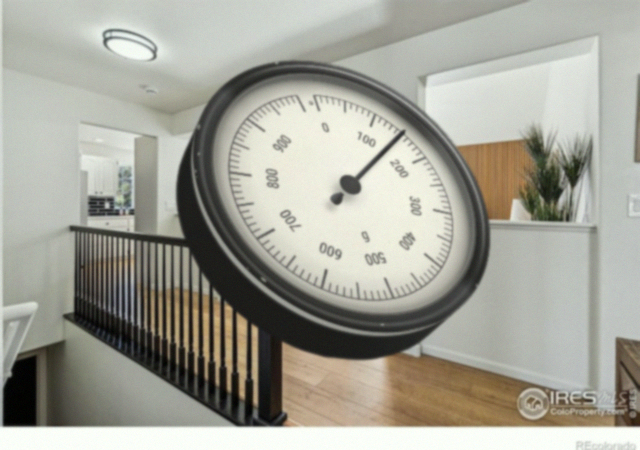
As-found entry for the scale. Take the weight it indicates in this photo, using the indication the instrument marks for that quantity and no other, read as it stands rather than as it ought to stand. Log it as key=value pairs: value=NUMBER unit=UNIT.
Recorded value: value=150 unit=g
